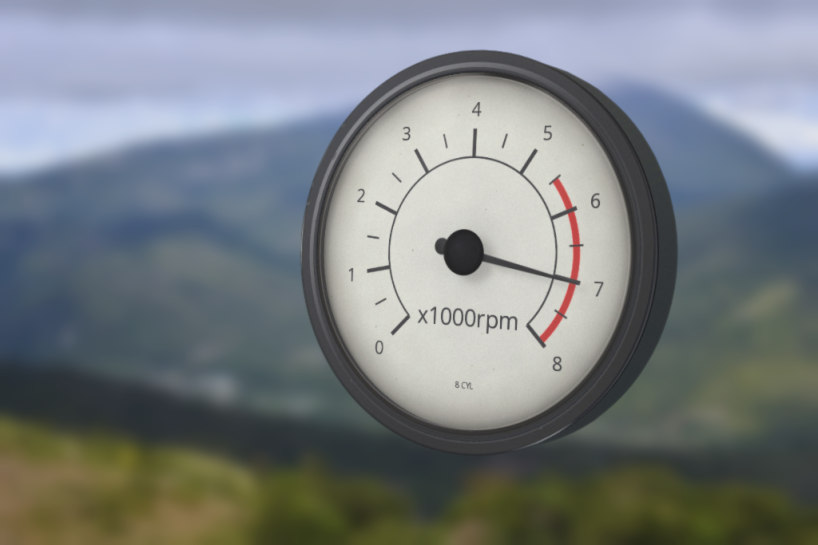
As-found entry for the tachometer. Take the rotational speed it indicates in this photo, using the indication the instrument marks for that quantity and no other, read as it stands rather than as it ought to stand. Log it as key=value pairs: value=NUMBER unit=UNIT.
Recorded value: value=7000 unit=rpm
